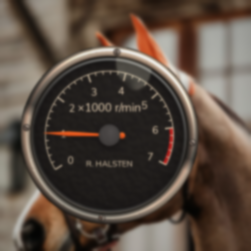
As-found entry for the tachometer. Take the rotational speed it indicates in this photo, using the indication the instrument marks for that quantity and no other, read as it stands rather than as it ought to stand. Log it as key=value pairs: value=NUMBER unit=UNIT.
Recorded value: value=1000 unit=rpm
